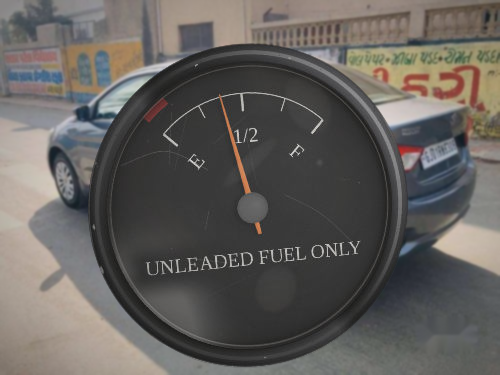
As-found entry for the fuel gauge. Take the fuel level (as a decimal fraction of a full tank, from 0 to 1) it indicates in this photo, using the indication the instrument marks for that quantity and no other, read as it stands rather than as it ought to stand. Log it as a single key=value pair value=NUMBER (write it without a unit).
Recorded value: value=0.375
